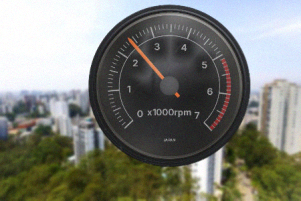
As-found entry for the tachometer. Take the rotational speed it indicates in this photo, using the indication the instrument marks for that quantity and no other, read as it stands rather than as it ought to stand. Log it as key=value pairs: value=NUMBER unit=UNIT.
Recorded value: value=2400 unit=rpm
